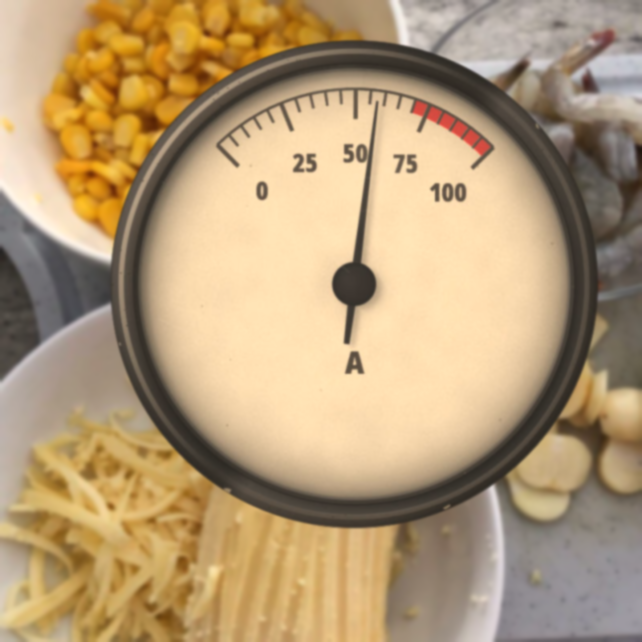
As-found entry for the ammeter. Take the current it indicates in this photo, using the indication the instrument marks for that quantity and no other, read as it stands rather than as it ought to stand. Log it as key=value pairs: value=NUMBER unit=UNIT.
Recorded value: value=57.5 unit=A
